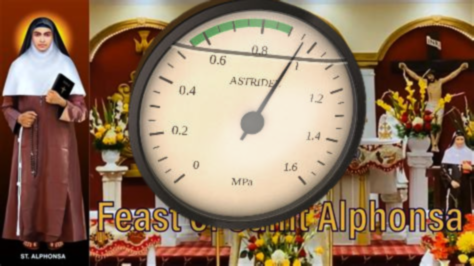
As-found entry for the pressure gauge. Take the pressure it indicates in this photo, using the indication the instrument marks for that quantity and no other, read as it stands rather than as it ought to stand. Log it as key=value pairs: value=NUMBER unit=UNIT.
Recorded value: value=0.95 unit=MPa
